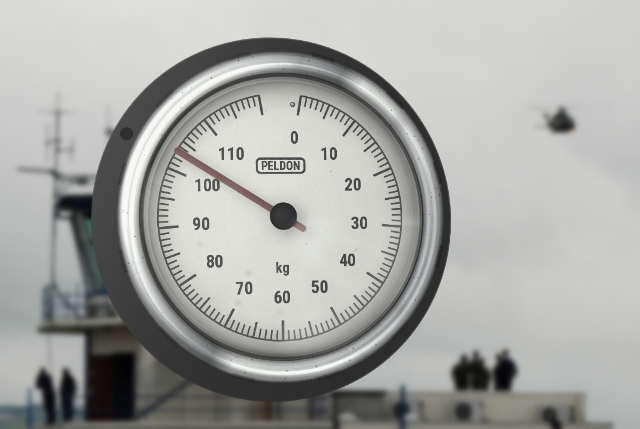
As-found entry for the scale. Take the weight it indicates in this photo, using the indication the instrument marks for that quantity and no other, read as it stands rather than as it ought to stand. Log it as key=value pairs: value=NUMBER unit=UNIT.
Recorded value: value=103 unit=kg
